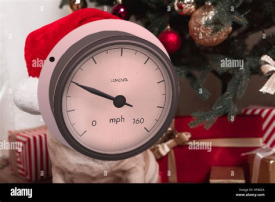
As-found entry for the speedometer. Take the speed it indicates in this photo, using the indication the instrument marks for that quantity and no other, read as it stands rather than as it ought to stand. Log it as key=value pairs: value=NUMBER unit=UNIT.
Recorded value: value=40 unit=mph
